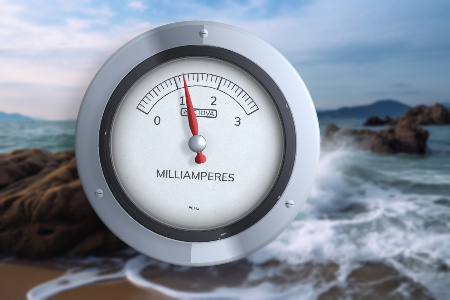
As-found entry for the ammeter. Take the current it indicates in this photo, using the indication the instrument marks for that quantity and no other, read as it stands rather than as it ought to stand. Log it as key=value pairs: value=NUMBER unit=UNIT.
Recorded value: value=1.2 unit=mA
